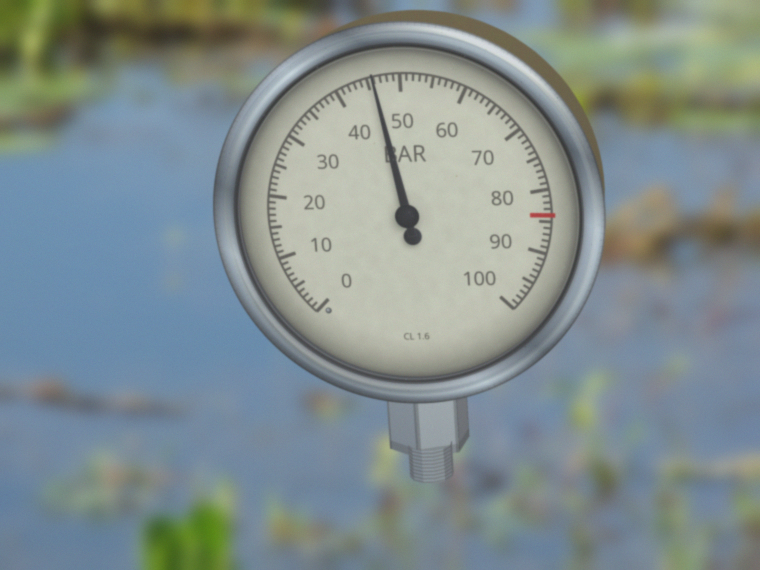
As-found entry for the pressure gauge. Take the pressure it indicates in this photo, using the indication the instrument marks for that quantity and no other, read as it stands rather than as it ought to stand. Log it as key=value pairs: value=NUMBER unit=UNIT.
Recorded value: value=46 unit=bar
